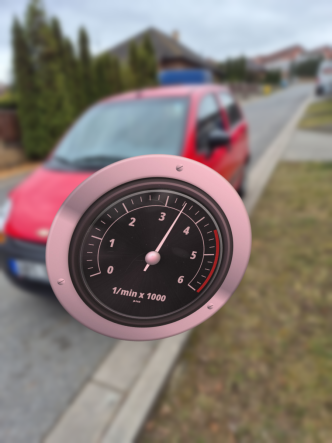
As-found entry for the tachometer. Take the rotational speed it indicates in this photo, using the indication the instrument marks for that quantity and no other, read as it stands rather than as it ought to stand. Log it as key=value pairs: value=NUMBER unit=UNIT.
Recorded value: value=3400 unit=rpm
